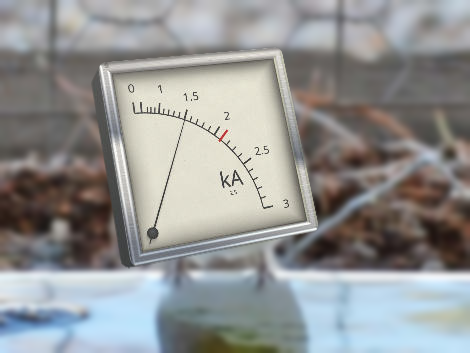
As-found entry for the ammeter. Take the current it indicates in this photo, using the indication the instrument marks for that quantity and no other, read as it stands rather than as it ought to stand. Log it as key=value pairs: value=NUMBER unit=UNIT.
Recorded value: value=1.5 unit=kA
